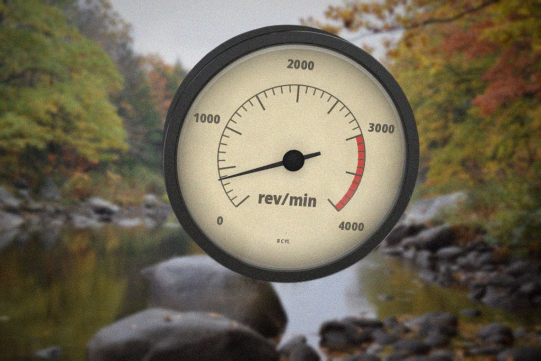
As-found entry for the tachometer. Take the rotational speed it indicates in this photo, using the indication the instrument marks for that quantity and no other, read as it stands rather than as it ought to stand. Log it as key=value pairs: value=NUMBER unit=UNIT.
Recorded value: value=400 unit=rpm
